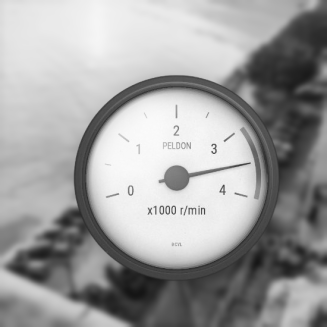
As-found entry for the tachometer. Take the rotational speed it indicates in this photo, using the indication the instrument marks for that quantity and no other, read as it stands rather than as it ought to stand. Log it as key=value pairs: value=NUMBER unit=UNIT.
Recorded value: value=3500 unit=rpm
